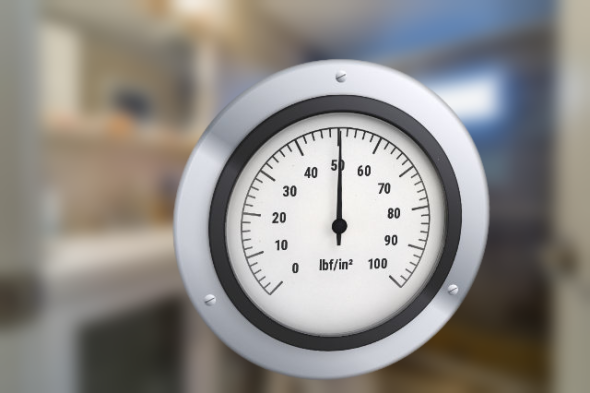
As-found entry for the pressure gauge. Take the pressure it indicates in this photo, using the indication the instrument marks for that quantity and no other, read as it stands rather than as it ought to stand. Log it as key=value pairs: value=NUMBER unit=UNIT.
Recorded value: value=50 unit=psi
